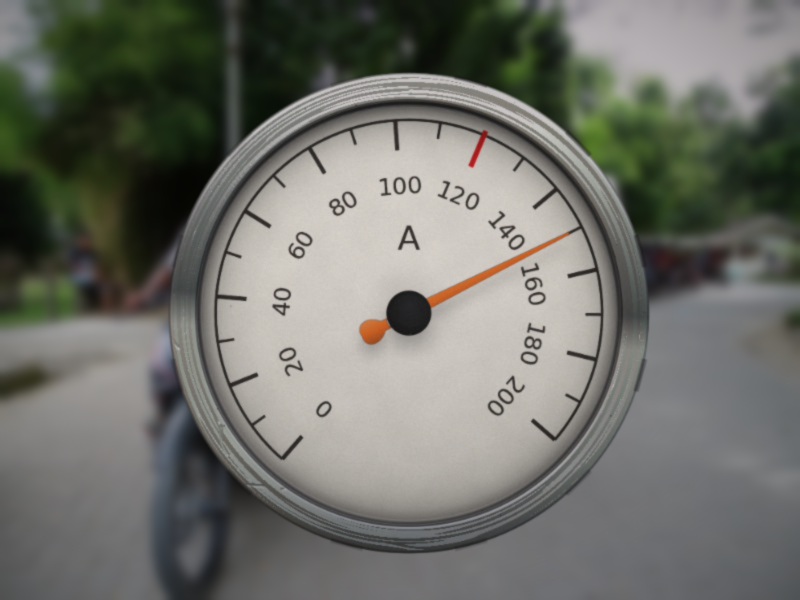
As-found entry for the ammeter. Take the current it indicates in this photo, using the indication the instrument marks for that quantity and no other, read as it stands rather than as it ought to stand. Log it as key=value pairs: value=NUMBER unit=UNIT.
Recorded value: value=150 unit=A
